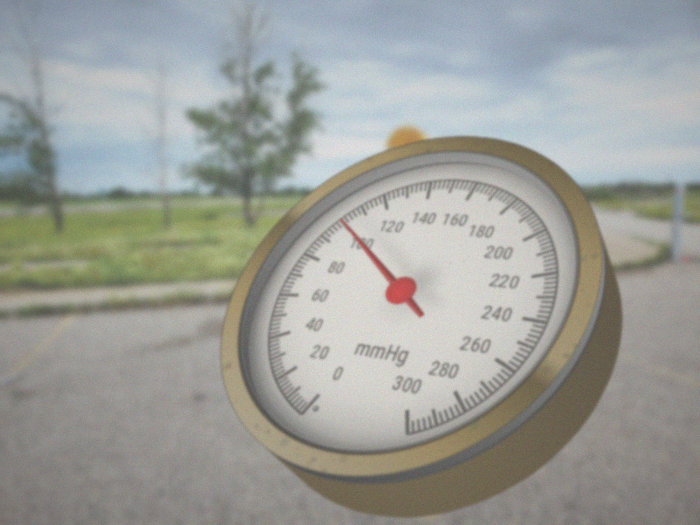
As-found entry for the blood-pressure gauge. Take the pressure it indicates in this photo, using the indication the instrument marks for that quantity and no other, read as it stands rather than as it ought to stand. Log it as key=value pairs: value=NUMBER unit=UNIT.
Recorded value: value=100 unit=mmHg
